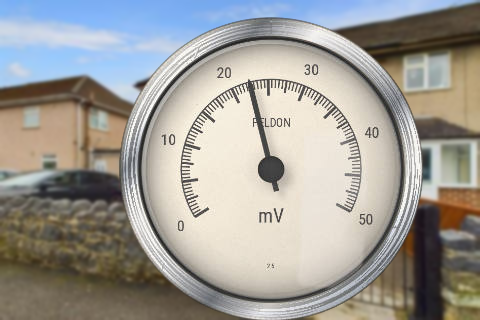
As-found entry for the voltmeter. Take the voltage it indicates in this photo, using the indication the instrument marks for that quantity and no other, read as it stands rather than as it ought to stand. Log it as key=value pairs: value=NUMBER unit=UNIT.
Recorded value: value=22.5 unit=mV
